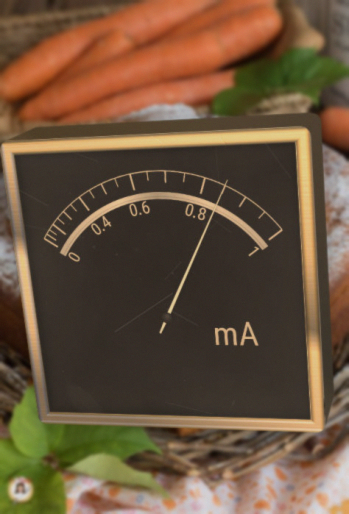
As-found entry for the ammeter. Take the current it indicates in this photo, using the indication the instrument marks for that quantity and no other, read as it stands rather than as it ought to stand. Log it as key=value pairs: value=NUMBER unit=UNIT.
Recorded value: value=0.85 unit=mA
